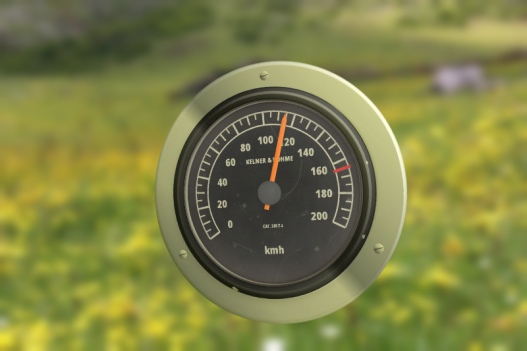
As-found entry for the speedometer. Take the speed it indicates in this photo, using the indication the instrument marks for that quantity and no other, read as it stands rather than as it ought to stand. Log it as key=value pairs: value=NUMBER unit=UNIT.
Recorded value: value=115 unit=km/h
